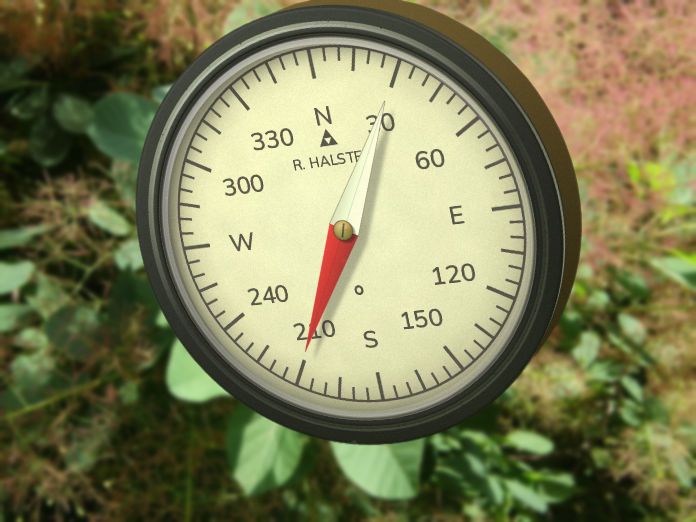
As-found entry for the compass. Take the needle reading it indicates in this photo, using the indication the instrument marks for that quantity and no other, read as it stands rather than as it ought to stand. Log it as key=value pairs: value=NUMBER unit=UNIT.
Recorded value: value=210 unit=°
